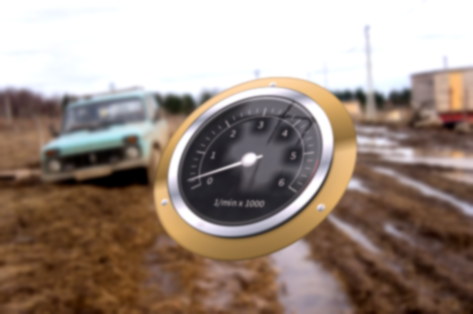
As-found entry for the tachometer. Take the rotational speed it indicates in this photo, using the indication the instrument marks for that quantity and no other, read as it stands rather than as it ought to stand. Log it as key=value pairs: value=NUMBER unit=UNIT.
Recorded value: value=200 unit=rpm
